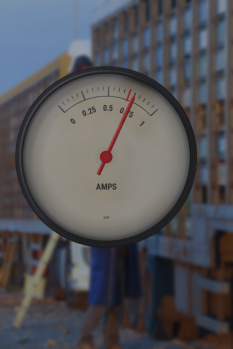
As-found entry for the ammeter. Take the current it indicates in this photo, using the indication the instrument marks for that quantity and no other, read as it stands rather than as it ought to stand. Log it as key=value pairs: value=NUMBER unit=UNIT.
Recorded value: value=0.75 unit=A
